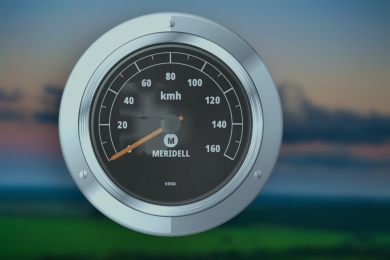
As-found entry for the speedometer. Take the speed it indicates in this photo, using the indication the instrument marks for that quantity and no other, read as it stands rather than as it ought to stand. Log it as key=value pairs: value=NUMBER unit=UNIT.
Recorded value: value=0 unit=km/h
